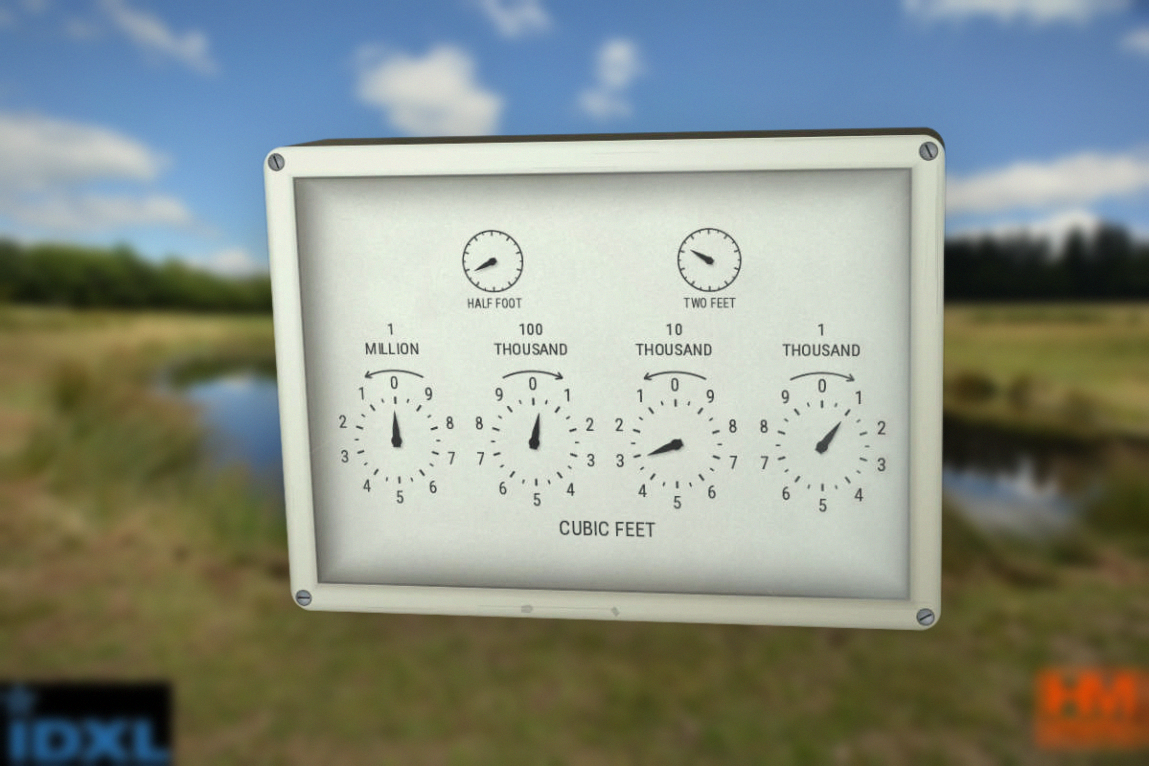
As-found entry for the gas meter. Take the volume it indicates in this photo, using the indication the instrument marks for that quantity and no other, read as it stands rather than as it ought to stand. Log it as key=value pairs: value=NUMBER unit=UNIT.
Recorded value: value=3100 unit=ft³
